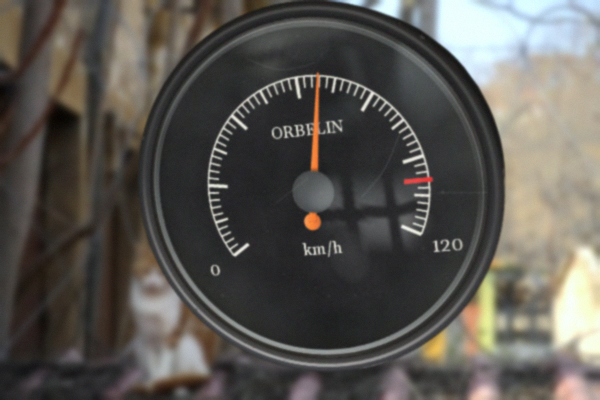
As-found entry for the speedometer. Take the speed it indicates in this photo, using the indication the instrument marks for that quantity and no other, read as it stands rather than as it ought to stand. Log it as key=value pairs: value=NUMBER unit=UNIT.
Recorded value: value=66 unit=km/h
